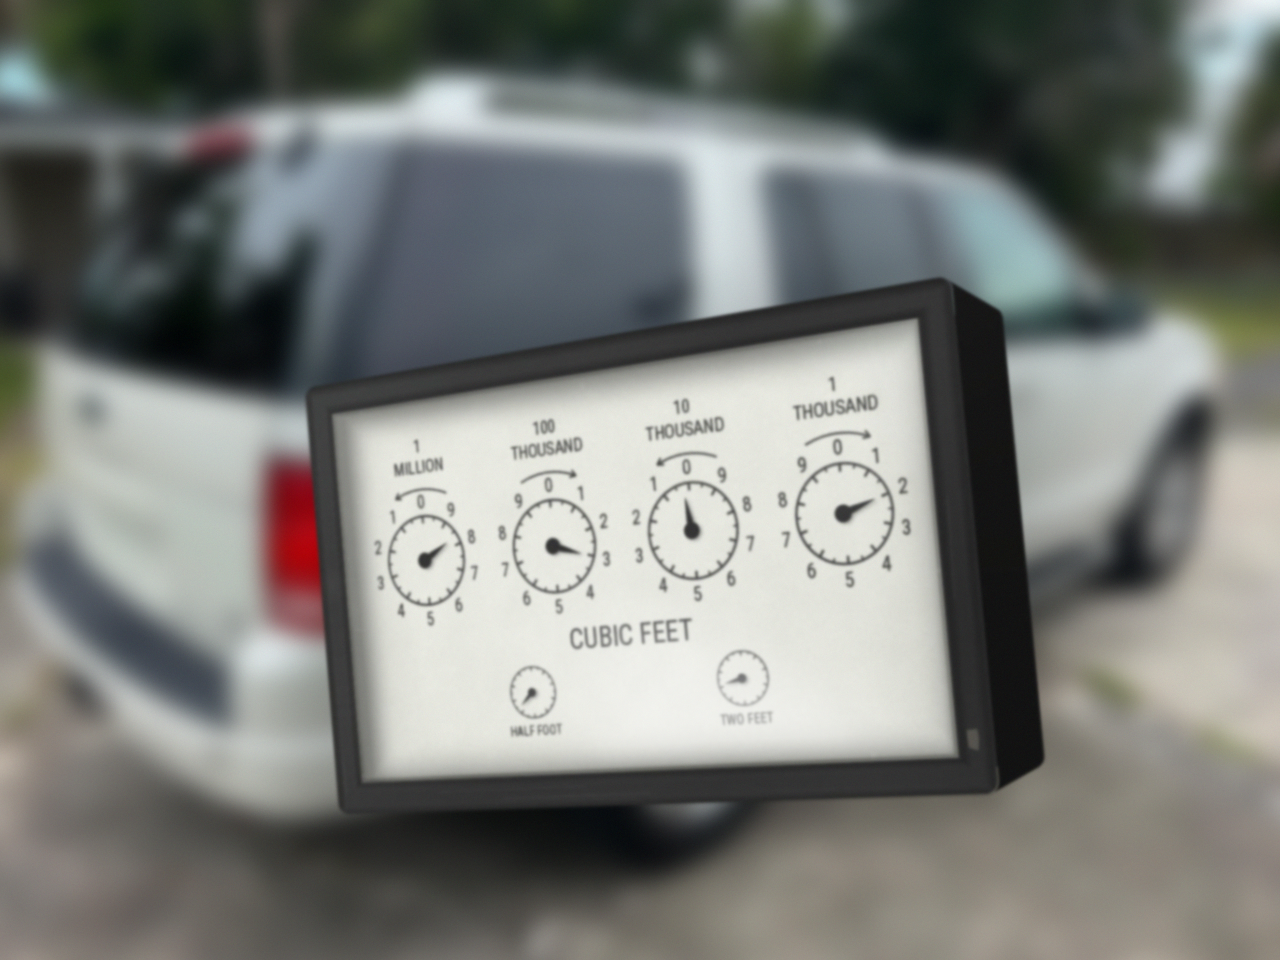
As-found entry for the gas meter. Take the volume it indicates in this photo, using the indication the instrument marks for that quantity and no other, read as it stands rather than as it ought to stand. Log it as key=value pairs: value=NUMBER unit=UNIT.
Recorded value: value=830200 unit=ft³
